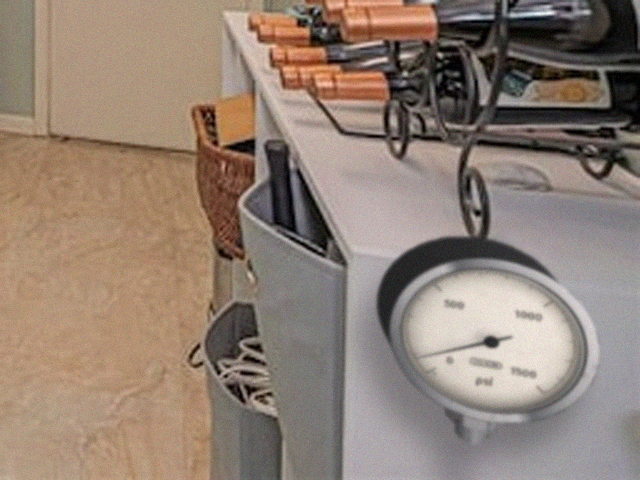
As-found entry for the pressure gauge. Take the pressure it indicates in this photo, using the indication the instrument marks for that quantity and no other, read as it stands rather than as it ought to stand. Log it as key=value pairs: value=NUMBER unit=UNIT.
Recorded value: value=100 unit=psi
